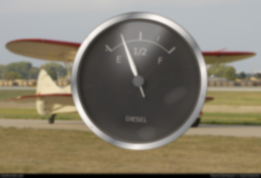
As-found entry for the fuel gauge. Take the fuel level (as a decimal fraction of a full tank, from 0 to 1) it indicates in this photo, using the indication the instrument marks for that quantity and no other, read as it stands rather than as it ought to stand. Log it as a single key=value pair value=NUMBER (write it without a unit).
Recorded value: value=0.25
